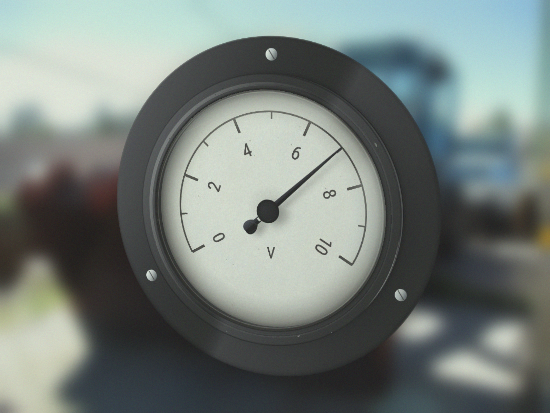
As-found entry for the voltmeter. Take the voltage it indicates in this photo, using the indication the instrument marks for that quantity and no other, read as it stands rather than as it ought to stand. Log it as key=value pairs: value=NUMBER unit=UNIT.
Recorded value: value=7 unit=V
